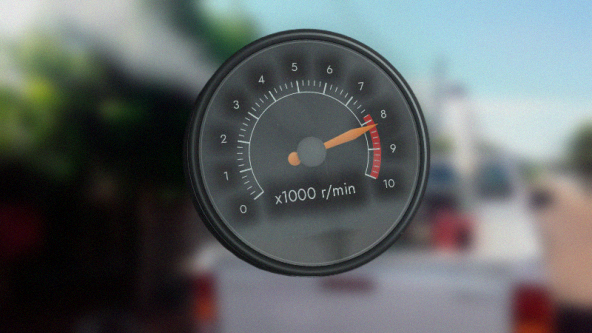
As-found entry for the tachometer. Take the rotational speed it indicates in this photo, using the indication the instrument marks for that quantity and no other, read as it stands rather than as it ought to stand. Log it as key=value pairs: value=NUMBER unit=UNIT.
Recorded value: value=8200 unit=rpm
